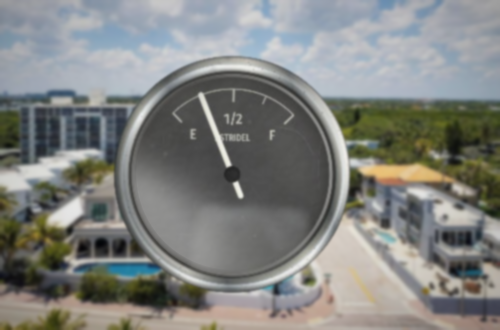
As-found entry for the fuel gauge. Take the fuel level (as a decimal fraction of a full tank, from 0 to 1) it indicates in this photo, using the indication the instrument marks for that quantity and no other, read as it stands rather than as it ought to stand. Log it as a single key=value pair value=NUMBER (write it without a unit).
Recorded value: value=0.25
